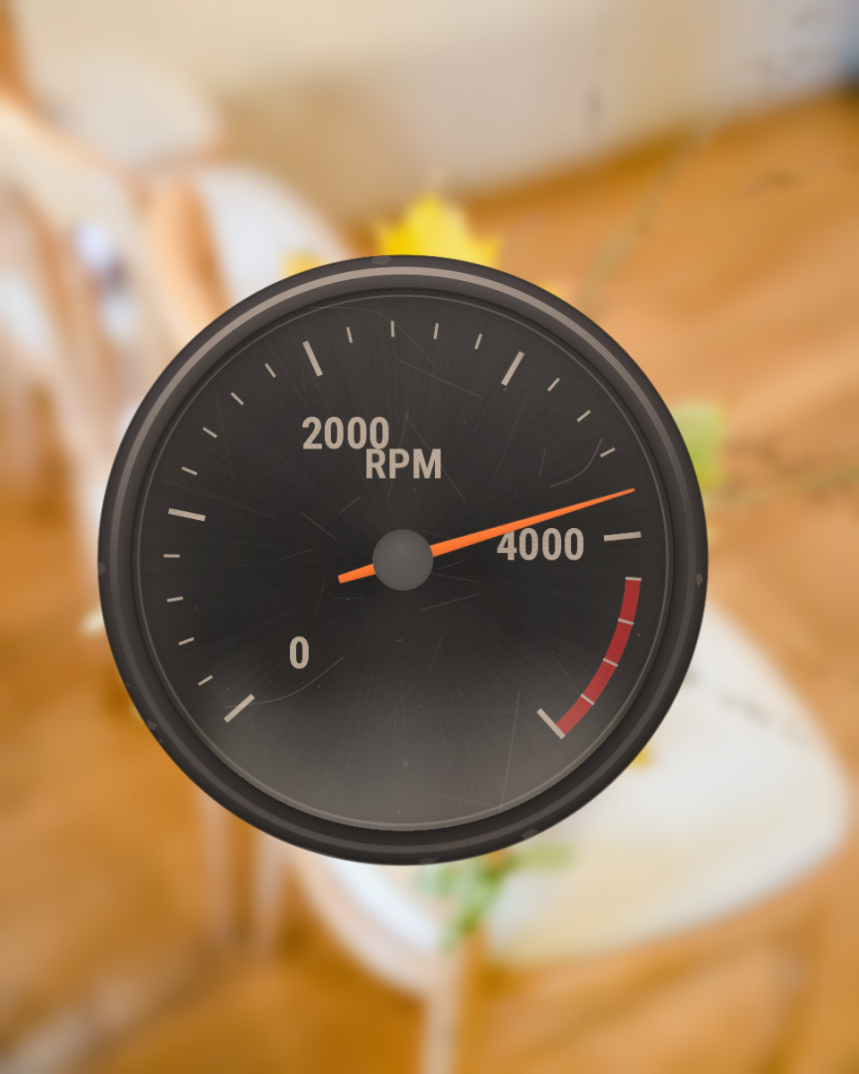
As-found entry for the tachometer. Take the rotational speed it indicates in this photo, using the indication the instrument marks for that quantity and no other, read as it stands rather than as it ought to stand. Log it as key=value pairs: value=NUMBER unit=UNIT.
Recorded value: value=3800 unit=rpm
